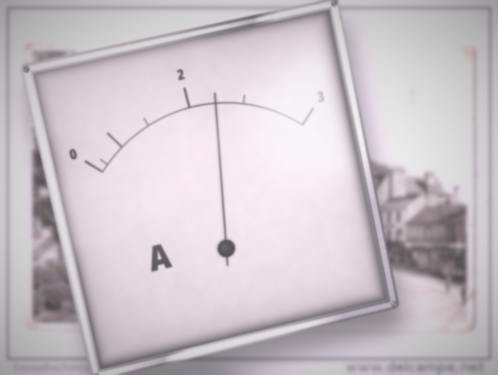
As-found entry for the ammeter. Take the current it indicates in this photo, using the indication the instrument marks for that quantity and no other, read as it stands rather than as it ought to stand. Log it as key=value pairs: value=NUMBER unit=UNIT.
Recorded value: value=2.25 unit=A
